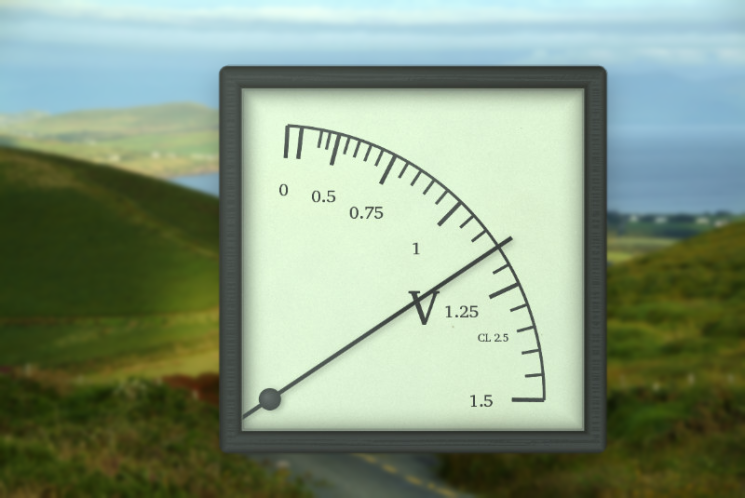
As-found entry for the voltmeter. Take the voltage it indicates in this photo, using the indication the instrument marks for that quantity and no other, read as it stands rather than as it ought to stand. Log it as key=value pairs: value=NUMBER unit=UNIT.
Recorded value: value=1.15 unit=V
